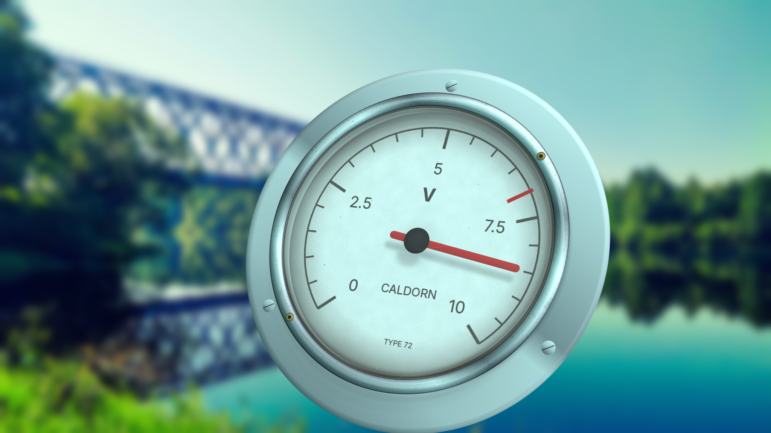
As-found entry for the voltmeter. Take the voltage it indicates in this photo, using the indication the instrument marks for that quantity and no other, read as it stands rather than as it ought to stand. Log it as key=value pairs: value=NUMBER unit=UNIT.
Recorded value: value=8.5 unit=V
